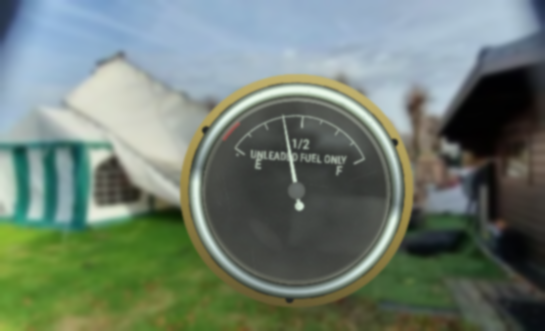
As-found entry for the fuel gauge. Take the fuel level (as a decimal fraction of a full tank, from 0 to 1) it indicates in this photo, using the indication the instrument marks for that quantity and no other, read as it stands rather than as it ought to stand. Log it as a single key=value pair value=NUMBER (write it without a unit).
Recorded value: value=0.375
